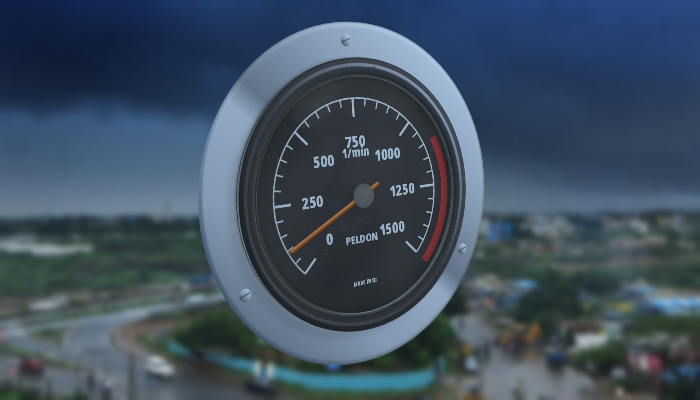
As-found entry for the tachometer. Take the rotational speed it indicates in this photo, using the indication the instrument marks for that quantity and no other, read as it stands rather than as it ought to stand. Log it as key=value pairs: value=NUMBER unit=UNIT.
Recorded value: value=100 unit=rpm
